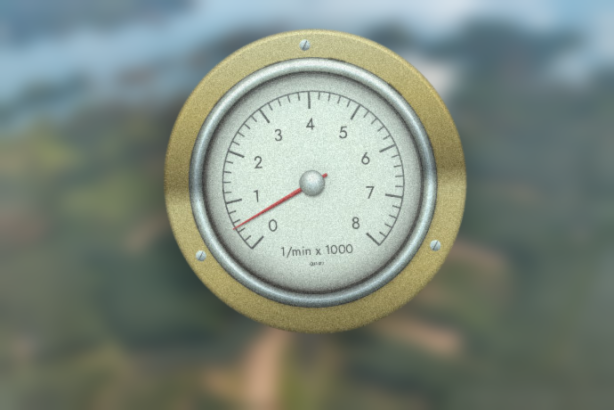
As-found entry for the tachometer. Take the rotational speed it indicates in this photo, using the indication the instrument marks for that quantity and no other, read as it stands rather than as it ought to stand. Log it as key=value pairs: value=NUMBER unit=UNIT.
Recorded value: value=500 unit=rpm
